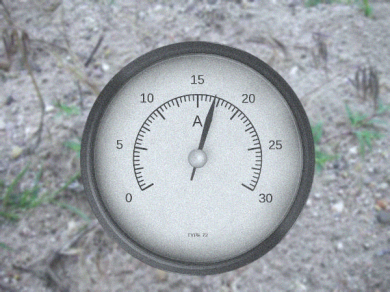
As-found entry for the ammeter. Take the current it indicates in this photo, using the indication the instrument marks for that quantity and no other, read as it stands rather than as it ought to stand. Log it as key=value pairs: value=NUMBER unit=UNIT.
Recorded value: value=17 unit=A
